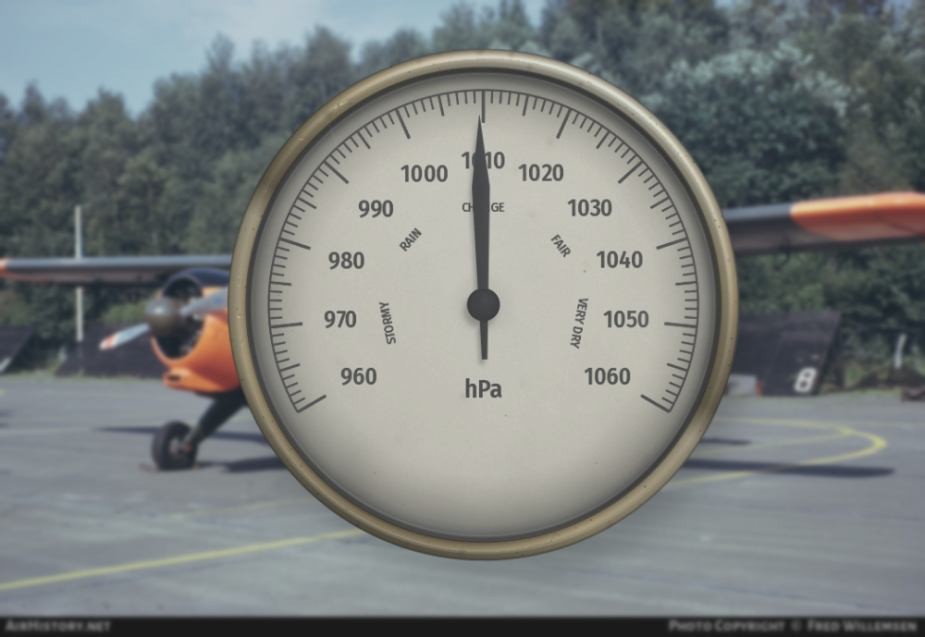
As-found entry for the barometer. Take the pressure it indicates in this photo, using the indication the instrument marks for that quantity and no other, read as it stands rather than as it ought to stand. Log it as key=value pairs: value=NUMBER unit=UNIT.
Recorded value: value=1009.5 unit=hPa
